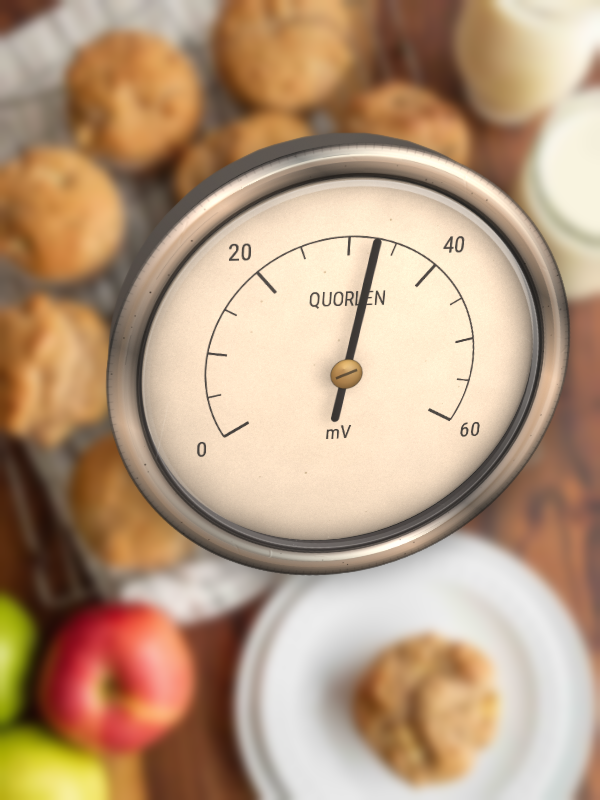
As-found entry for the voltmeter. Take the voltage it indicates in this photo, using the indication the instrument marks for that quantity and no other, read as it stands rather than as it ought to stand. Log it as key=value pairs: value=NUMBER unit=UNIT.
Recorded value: value=32.5 unit=mV
